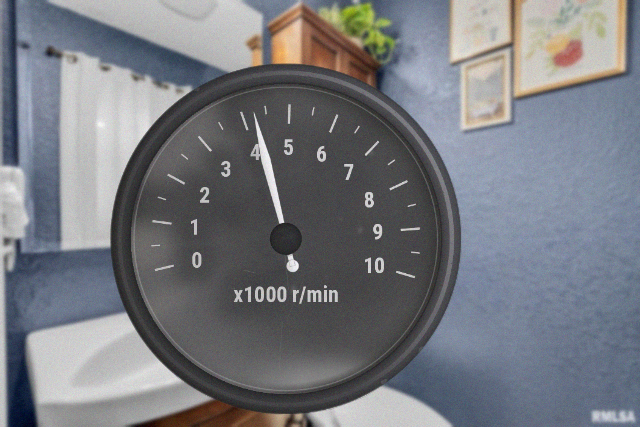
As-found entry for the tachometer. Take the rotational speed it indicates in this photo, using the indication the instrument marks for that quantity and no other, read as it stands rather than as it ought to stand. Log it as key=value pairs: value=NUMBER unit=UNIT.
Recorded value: value=4250 unit=rpm
